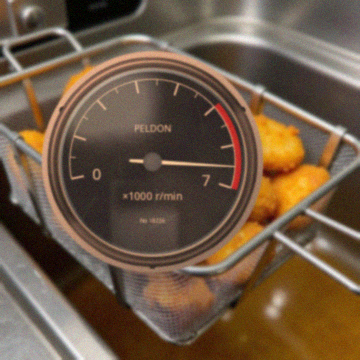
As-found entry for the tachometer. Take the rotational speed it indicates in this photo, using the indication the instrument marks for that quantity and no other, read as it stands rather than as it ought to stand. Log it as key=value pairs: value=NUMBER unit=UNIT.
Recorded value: value=6500 unit=rpm
